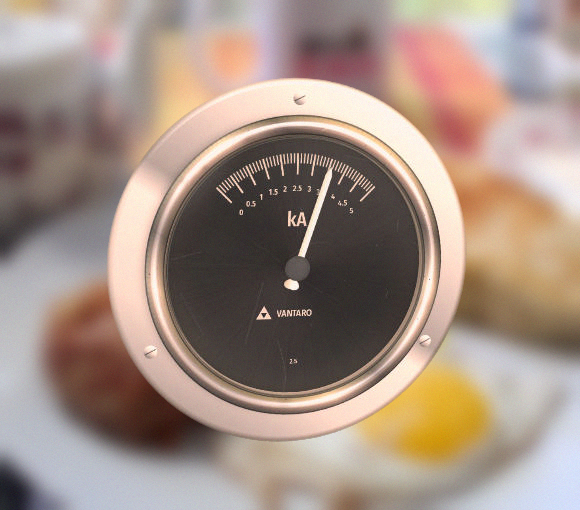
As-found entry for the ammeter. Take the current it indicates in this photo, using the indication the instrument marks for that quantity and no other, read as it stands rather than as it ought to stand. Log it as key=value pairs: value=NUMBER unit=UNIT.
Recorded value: value=3.5 unit=kA
